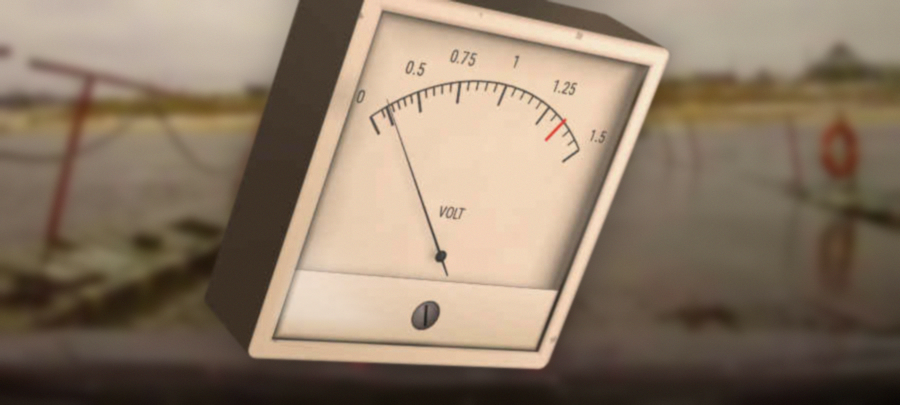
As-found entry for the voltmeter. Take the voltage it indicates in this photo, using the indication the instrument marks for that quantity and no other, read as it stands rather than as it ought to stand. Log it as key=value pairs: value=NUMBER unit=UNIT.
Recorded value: value=0.25 unit=V
